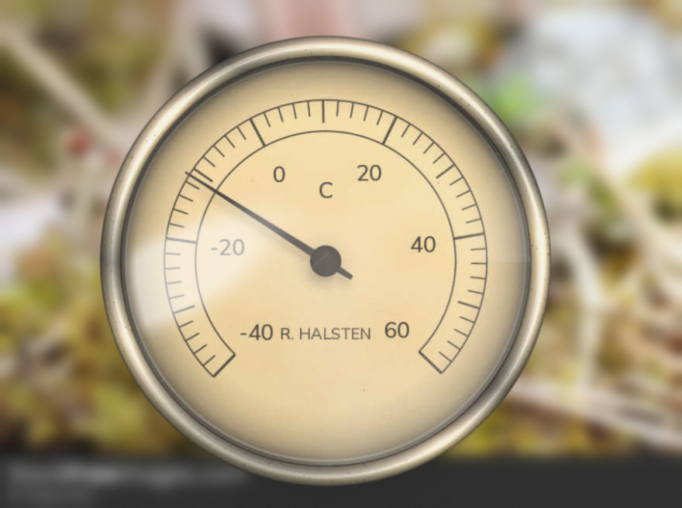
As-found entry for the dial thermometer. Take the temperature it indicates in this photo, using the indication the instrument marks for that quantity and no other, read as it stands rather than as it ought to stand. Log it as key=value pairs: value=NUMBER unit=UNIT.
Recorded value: value=-11 unit=°C
